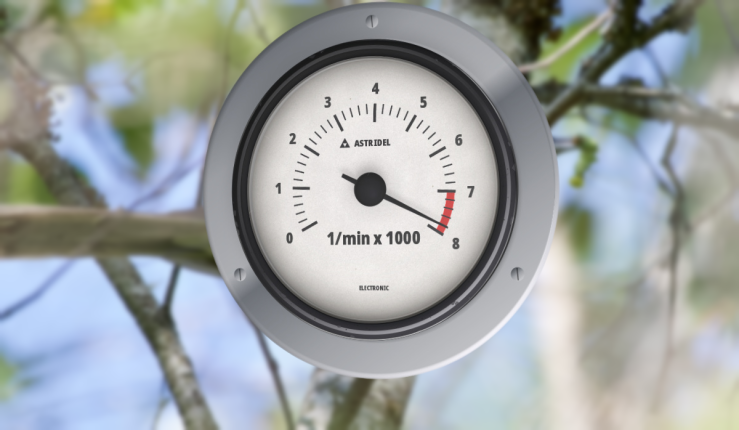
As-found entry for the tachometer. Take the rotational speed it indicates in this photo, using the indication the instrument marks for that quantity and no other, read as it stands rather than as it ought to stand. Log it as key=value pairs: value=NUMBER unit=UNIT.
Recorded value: value=7800 unit=rpm
